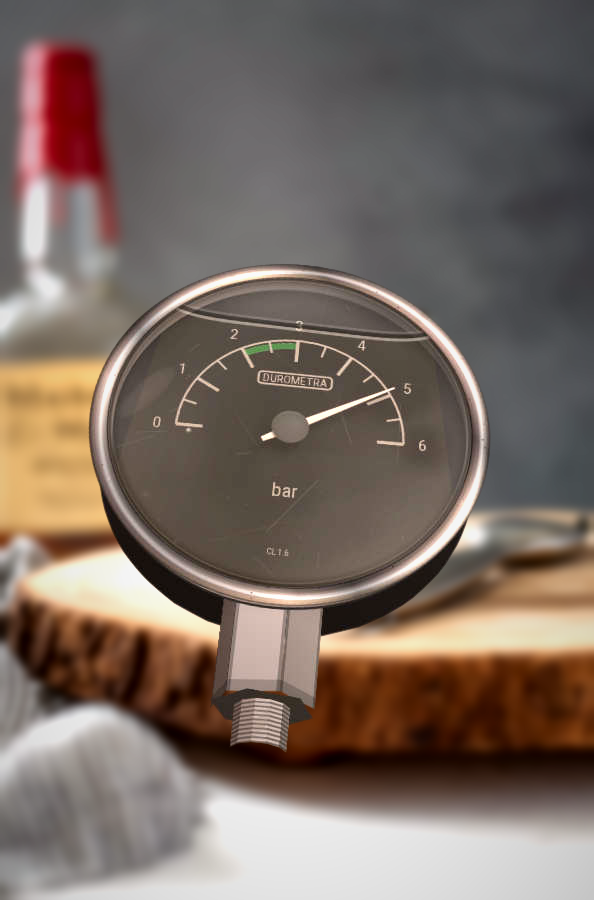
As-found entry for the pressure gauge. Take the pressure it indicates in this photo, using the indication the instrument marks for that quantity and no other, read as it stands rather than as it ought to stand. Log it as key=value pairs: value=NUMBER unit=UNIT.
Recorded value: value=5 unit=bar
